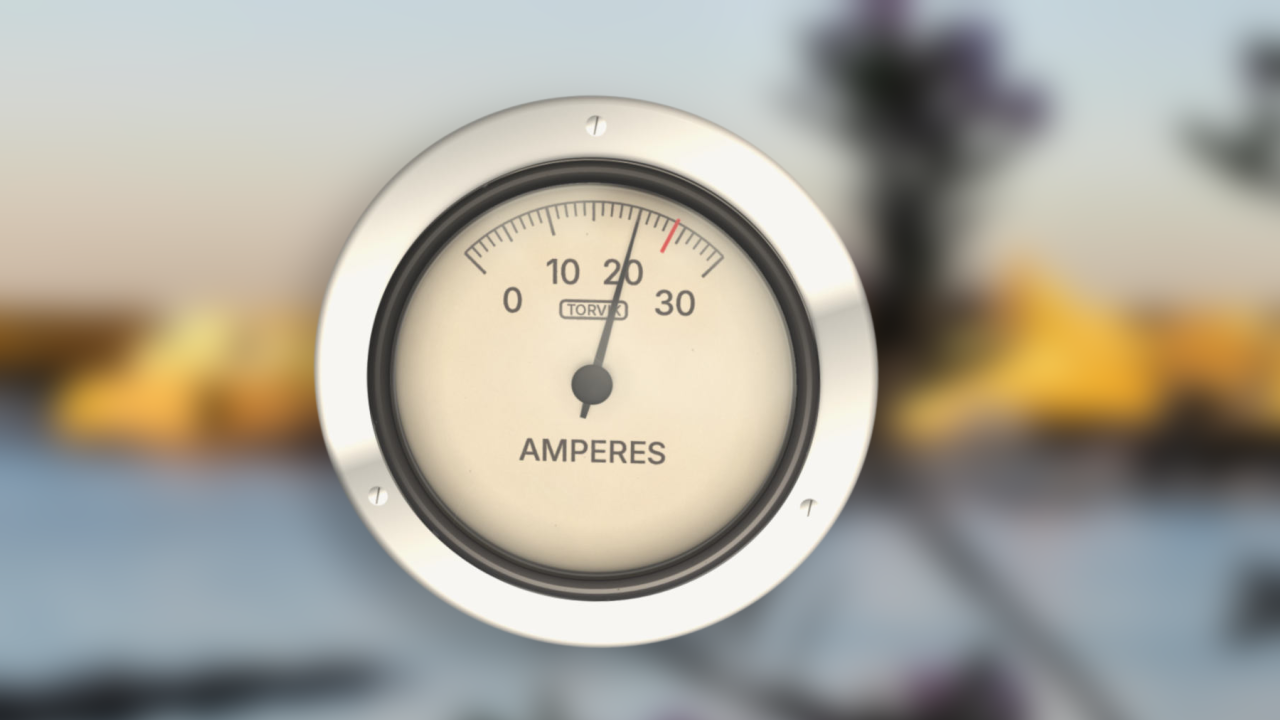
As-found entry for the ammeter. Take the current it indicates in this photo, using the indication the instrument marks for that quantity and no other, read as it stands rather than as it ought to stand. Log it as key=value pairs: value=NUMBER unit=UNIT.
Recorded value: value=20 unit=A
